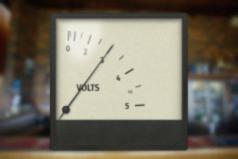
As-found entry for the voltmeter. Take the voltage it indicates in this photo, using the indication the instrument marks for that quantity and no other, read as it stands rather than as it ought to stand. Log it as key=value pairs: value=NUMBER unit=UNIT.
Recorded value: value=3 unit=V
